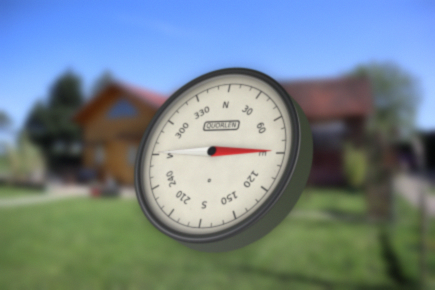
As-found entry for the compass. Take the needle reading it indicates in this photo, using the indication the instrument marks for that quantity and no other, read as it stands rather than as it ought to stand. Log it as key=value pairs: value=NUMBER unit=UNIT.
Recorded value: value=90 unit=°
